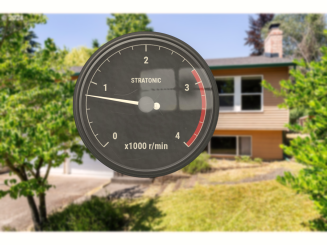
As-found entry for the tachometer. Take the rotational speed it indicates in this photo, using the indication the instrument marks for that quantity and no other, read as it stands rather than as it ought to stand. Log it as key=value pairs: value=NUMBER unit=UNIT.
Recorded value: value=800 unit=rpm
